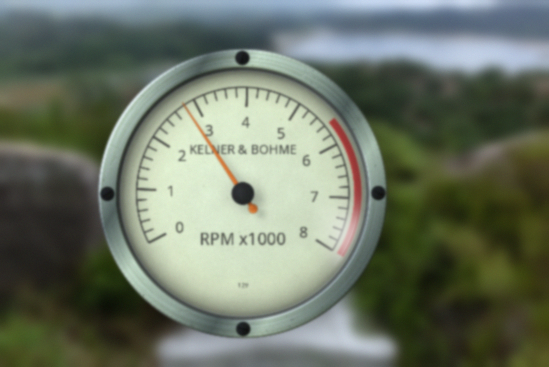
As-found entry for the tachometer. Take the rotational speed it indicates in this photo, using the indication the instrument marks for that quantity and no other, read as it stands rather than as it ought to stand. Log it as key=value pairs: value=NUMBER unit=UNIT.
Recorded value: value=2800 unit=rpm
